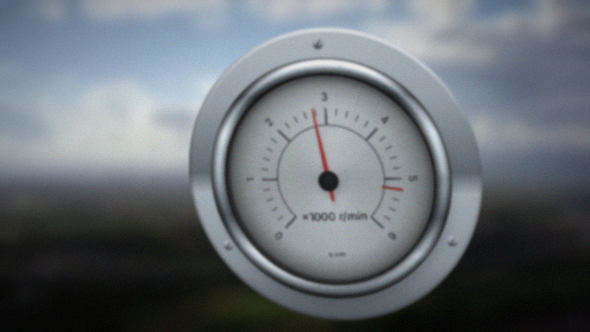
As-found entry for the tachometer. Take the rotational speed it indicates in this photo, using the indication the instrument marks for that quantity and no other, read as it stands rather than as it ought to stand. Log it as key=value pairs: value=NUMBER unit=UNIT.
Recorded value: value=2800 unit=rpm
